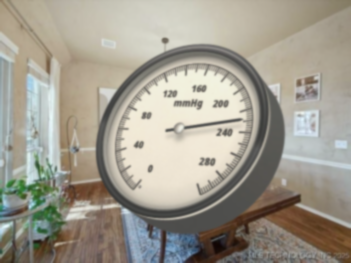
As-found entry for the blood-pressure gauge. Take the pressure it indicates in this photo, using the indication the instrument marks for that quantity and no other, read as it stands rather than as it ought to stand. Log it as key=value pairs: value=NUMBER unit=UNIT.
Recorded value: value=230 unit=mmHg
